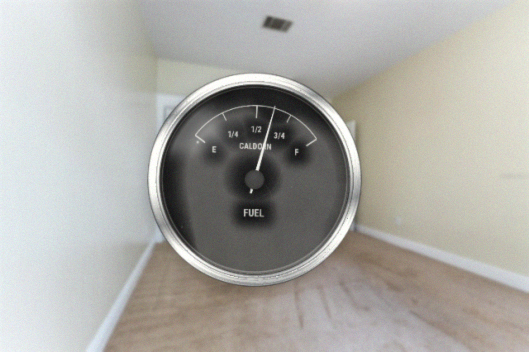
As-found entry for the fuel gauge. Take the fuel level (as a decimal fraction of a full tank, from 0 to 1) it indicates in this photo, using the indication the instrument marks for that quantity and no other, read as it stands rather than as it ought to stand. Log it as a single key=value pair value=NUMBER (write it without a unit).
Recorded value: value=0.625
